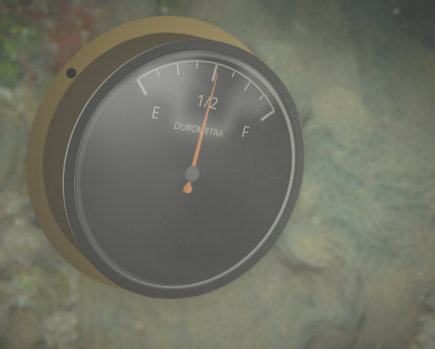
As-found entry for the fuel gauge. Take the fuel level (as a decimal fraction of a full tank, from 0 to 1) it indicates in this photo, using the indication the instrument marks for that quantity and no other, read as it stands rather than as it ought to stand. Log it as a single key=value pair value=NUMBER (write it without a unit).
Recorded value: value=0.5
